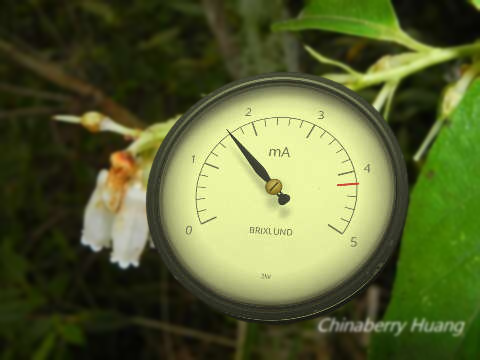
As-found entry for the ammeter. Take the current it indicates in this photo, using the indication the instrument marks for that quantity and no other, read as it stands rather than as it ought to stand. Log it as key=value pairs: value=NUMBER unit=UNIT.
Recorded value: value=1.6 unit=mA
